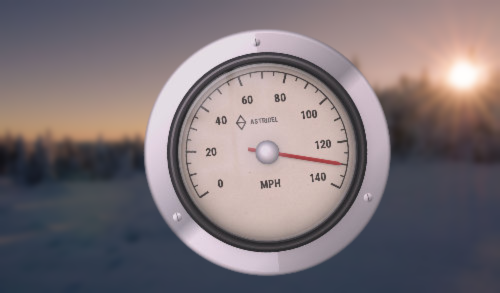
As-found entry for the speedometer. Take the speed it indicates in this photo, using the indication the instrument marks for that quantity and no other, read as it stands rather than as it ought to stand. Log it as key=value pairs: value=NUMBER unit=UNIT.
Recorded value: value=130 unit=mph
